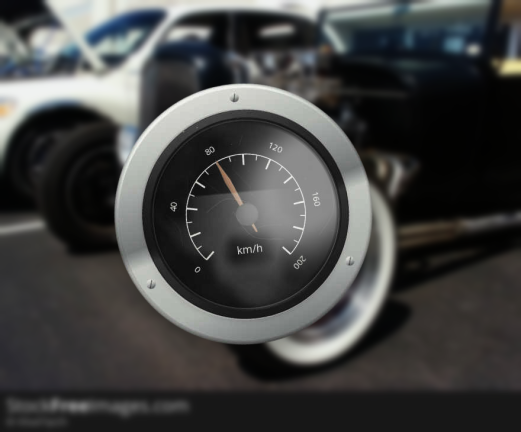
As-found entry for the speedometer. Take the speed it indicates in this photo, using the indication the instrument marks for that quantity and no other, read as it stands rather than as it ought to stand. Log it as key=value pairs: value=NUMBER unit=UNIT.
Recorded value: value=80 unit=km/h
